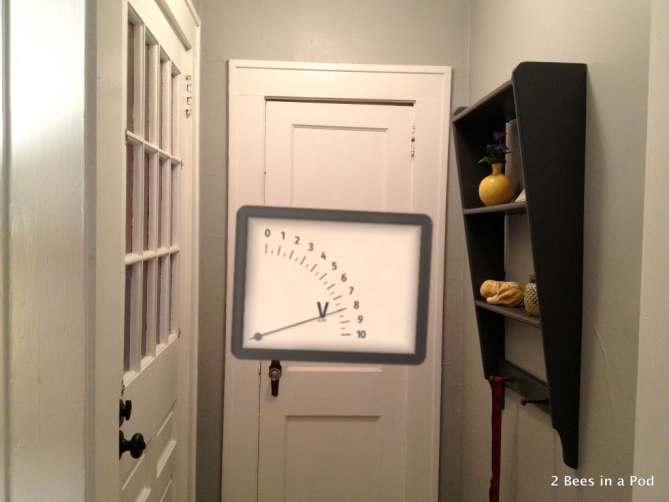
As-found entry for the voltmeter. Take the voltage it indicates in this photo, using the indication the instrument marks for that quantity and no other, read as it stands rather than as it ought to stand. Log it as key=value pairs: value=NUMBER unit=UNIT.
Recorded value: value=8 unit=V
